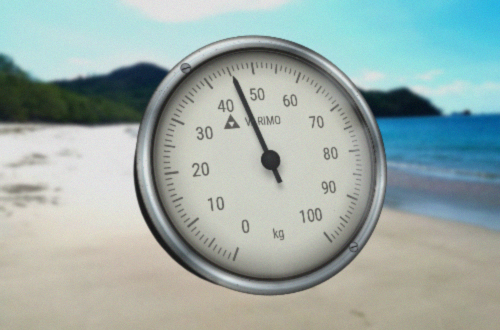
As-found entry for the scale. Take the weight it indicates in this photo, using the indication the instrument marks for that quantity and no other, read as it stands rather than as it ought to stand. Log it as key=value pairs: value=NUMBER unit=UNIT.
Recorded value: value=45 unit=kg
